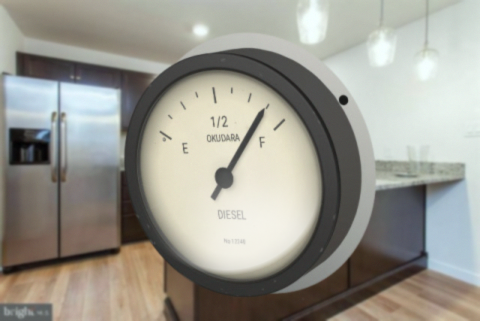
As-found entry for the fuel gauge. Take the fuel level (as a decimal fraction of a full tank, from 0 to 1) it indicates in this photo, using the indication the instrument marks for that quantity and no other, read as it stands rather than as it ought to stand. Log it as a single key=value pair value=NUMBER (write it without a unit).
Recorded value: value=0.875
